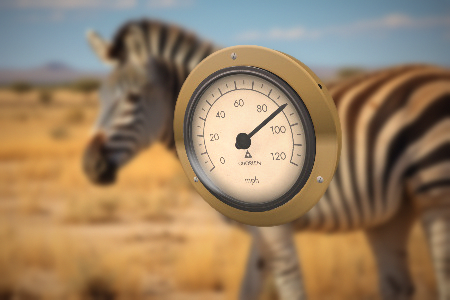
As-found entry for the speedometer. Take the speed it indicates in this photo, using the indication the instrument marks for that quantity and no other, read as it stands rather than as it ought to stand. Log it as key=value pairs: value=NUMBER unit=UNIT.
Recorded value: value=90 unit=mph
